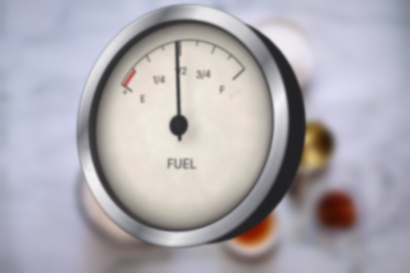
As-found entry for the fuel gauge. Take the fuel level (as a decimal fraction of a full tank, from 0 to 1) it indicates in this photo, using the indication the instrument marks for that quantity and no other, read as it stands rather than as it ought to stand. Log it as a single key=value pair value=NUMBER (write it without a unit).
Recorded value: value=0.5
